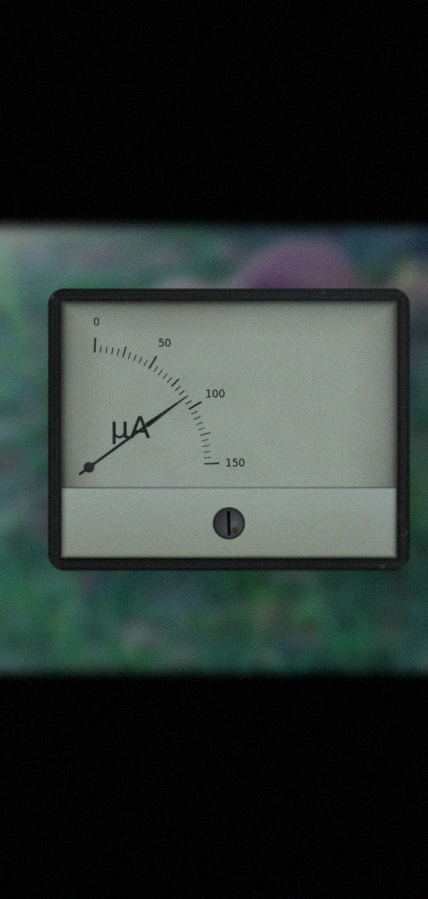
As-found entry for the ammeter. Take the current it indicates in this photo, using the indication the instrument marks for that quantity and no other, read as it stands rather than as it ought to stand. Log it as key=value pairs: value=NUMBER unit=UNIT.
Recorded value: value=90 unit=µA
